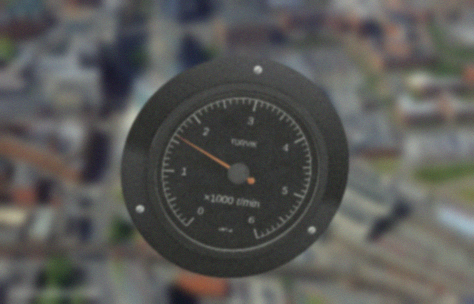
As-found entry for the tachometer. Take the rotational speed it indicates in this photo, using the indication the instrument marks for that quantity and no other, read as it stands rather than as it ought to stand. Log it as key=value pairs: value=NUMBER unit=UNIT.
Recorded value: value=1600 unit=rpm
